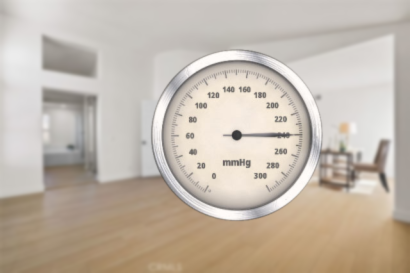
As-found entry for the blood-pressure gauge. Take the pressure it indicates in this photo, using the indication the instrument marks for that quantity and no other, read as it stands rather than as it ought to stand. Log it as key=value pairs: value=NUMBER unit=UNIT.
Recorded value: value=240 unit=mmHg
